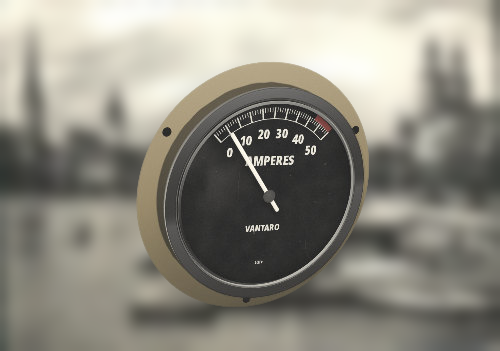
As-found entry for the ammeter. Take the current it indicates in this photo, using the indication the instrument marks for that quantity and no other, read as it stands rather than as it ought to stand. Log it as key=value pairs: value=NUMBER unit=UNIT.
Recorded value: value=5 unit=A
